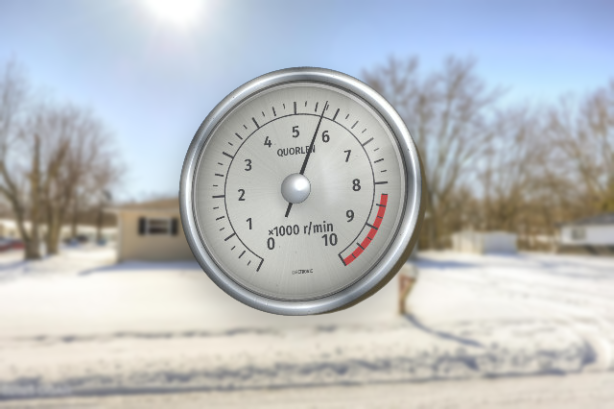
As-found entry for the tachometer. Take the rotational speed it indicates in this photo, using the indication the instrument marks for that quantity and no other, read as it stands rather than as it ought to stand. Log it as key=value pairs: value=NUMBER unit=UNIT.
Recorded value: value=5750 unit=rpm
